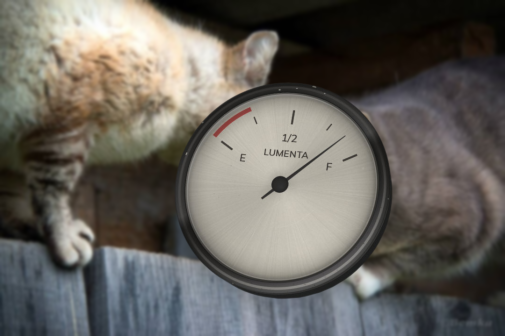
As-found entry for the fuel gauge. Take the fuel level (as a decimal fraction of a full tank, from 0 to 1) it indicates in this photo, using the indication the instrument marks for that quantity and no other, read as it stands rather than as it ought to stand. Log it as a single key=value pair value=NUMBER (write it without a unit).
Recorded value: value=0.875
